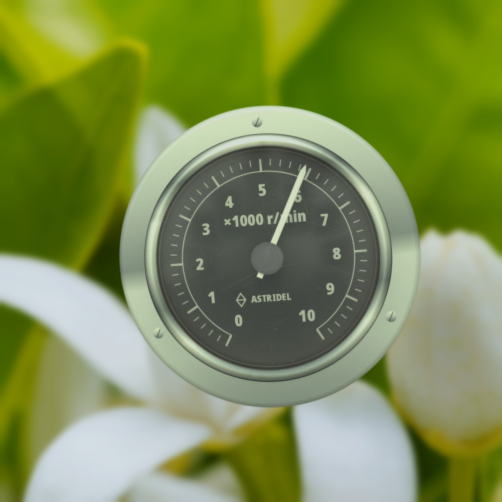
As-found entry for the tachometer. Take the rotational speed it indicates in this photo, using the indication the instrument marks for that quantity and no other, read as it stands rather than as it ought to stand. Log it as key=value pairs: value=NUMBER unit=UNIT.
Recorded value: value=5900 unit=rpm
